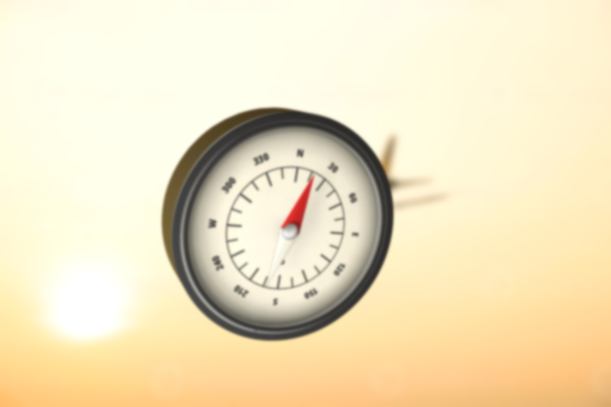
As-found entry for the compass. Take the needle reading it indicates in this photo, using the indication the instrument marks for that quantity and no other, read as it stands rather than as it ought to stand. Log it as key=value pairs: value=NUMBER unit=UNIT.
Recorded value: value=15 unit=°
